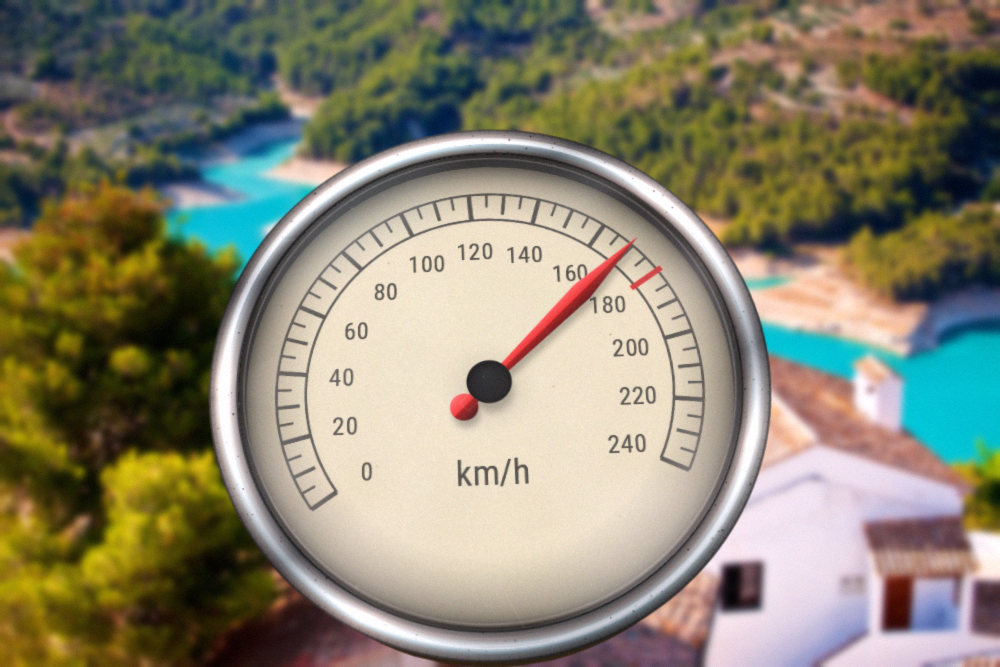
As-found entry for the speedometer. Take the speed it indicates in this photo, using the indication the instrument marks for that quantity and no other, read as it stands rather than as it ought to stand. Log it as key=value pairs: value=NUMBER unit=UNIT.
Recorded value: value=170 unit=km/h
